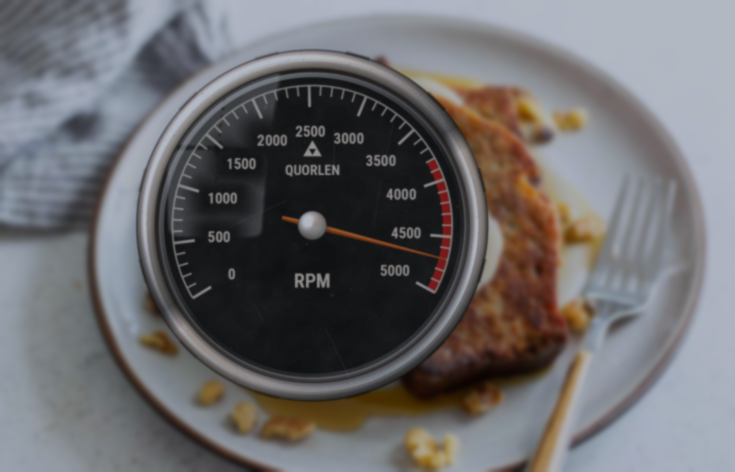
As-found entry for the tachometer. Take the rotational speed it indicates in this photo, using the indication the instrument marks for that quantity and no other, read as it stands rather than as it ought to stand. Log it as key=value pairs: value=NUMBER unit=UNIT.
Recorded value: value=4700 unit=rpm
